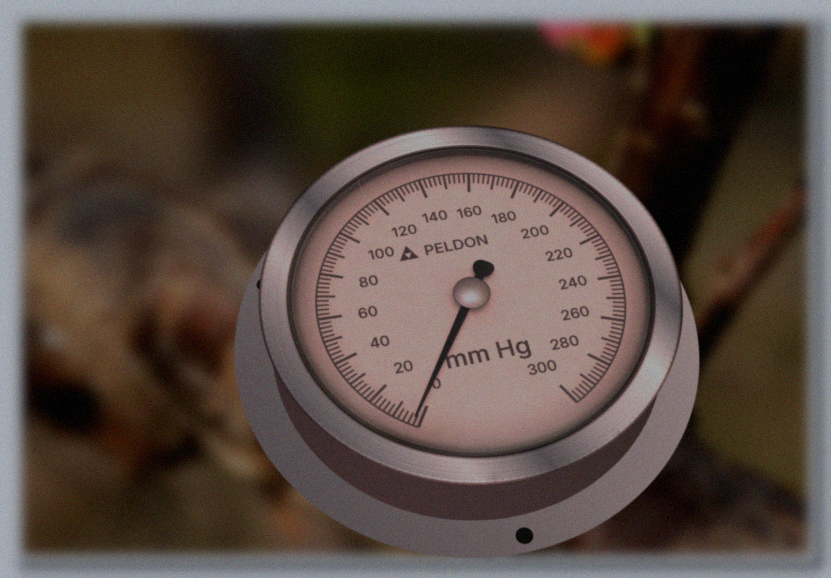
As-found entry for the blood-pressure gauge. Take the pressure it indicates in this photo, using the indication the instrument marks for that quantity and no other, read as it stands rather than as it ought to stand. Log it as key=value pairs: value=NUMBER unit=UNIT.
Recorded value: value=2 unit=mmHg
